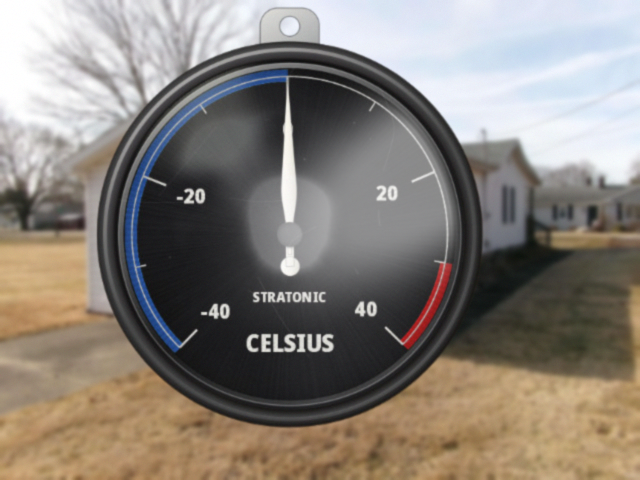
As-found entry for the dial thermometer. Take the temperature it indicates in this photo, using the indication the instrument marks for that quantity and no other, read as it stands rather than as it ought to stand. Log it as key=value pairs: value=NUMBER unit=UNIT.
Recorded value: value=0 unit=°C
